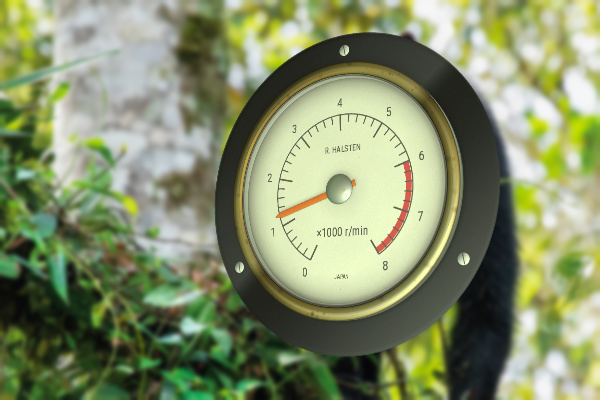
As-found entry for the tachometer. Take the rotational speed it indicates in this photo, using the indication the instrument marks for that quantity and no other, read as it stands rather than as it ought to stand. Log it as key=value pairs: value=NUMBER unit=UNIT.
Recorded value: value=1200 unit=rpm
